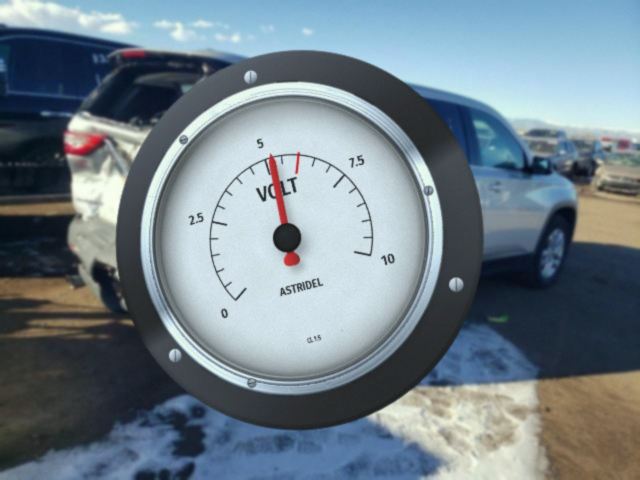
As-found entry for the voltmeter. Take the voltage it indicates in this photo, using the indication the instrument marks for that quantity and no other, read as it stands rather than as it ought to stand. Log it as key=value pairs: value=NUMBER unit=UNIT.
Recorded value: value=5.25 unit=V
